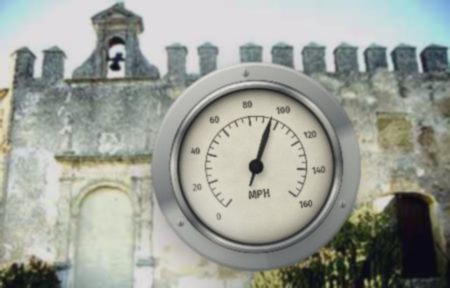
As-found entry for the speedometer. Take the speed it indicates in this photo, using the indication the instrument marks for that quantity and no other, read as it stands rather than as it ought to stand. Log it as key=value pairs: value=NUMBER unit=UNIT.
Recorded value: value=95 unit=mph
